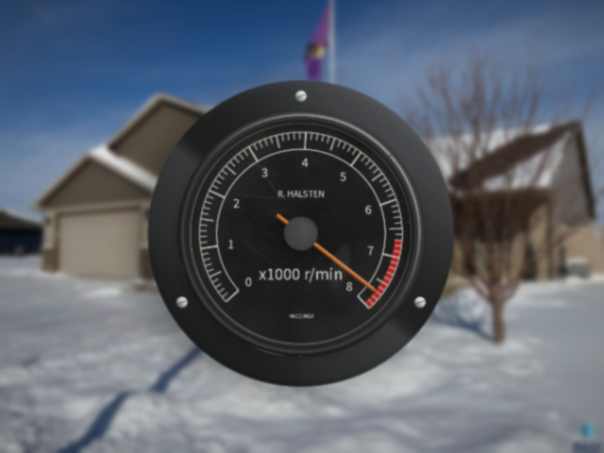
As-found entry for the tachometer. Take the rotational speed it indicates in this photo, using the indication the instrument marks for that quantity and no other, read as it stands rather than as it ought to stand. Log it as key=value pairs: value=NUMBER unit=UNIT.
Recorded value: value=7700 unit=rpm
